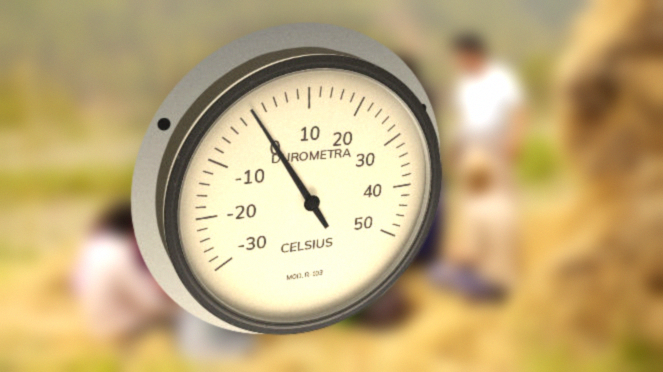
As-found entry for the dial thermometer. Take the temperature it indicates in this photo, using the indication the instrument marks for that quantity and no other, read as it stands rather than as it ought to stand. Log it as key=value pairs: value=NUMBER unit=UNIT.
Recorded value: value=0 unit=°C
